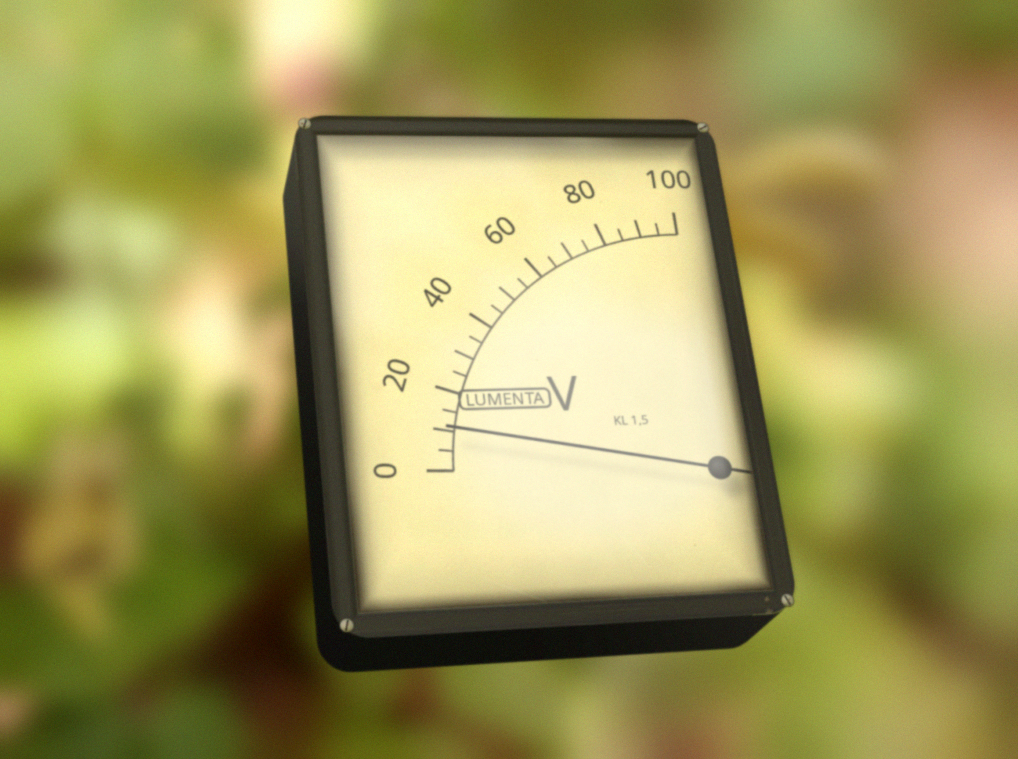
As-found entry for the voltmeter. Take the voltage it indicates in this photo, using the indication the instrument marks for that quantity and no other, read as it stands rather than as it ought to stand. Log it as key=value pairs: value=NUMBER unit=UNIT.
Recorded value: value=10 unit=V
